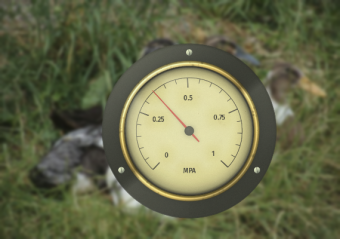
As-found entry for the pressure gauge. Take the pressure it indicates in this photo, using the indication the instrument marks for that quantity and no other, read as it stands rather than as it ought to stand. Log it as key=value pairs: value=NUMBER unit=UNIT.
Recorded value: value=0.35 unit=MPa
